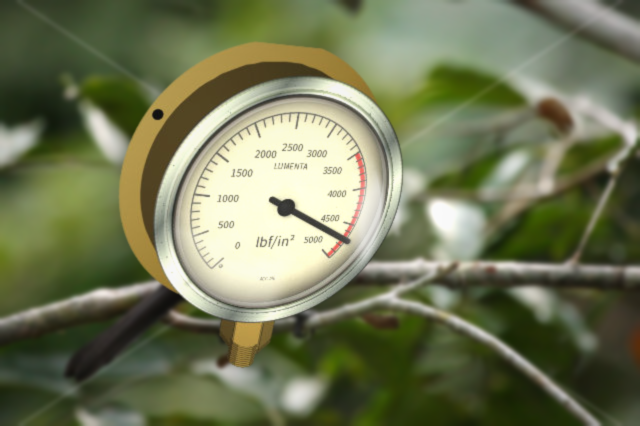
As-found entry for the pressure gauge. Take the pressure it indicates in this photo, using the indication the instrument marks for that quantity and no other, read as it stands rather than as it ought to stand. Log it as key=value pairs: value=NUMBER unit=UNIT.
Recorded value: value=4700 unit=psi
